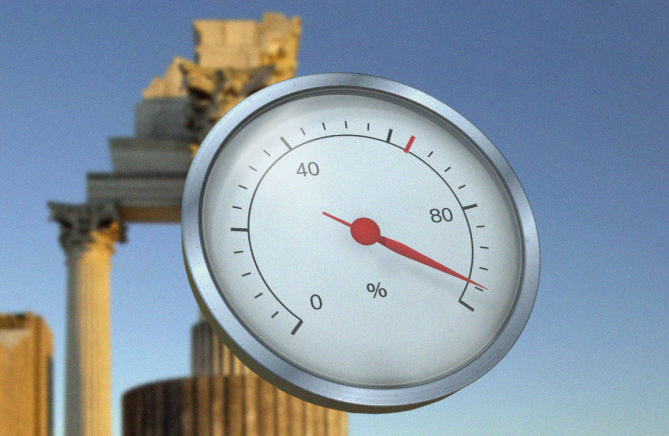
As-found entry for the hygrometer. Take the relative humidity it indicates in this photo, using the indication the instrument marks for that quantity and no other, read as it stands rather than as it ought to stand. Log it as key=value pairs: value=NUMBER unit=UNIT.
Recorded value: value=96 unit=%
